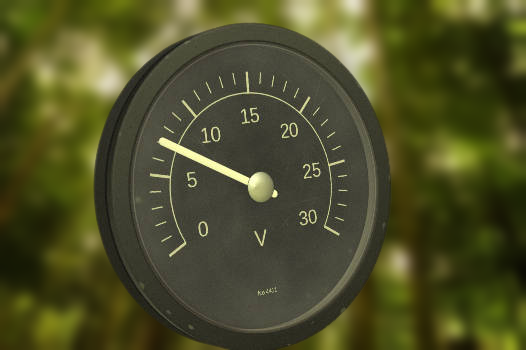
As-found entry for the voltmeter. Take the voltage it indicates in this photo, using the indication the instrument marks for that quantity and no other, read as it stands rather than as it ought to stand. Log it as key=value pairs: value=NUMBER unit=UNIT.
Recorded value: value=7 unit=V
